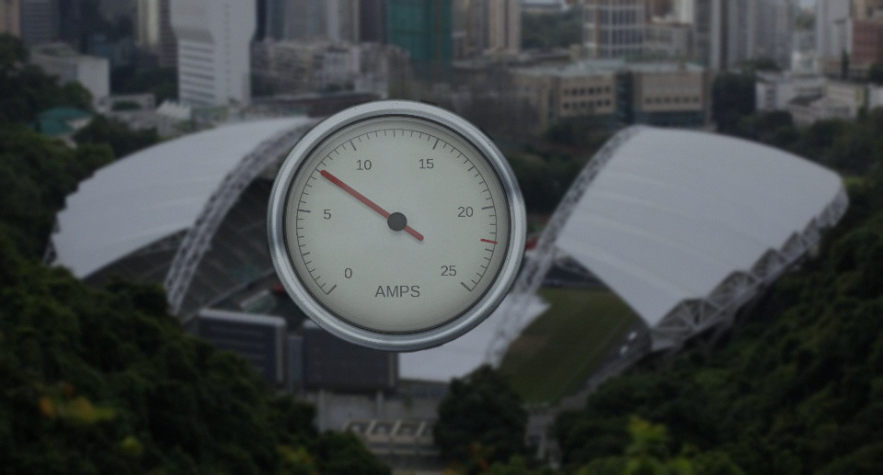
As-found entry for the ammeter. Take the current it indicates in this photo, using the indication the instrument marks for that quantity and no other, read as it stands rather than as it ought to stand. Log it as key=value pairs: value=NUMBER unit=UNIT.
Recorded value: value=7.5 unit=A
